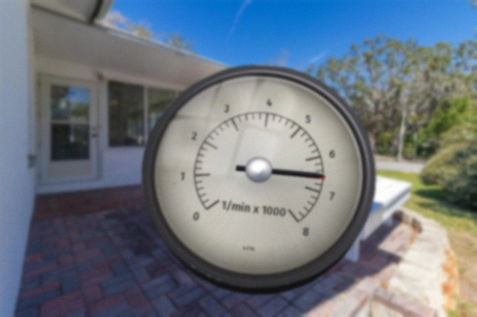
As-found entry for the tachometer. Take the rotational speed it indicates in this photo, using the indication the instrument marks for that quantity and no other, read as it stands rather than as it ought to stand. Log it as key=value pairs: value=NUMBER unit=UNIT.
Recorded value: value=6600 unit=rpm
